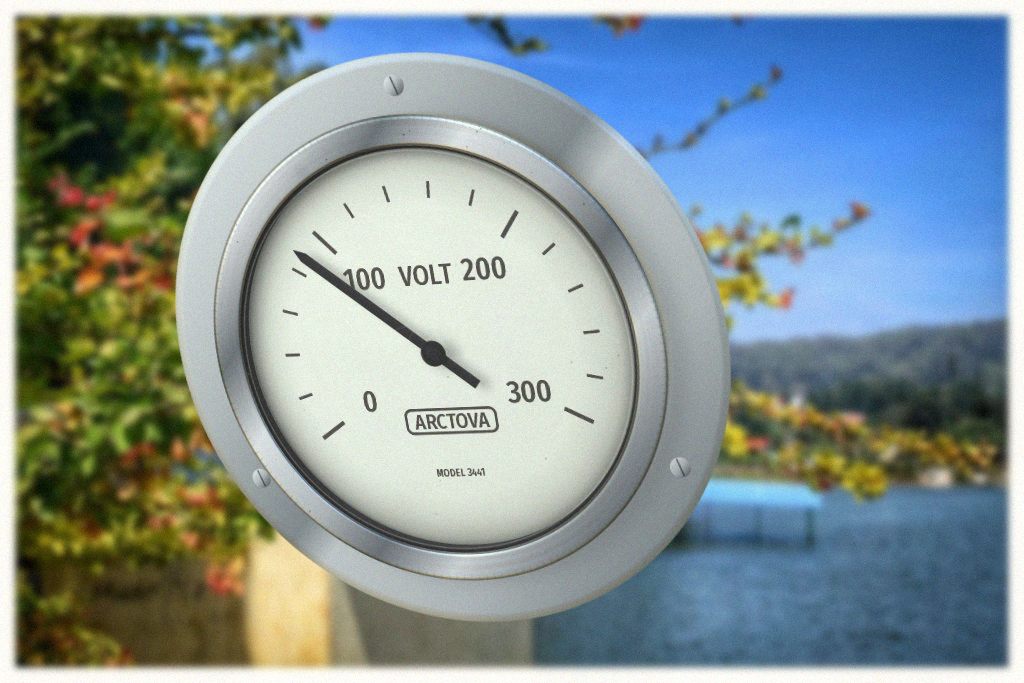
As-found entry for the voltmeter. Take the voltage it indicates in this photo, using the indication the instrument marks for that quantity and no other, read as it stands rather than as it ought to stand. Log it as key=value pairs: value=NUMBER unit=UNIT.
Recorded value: value=90 unit=V
